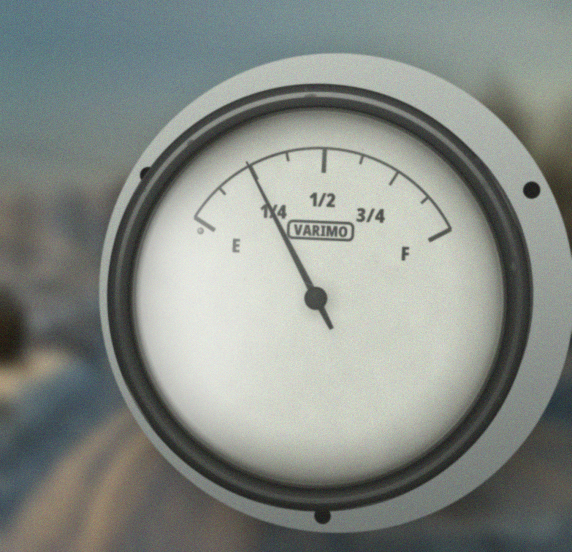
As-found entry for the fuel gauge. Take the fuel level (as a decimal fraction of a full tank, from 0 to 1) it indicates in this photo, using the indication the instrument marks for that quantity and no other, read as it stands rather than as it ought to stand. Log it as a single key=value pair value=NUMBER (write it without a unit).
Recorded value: value=0.25
